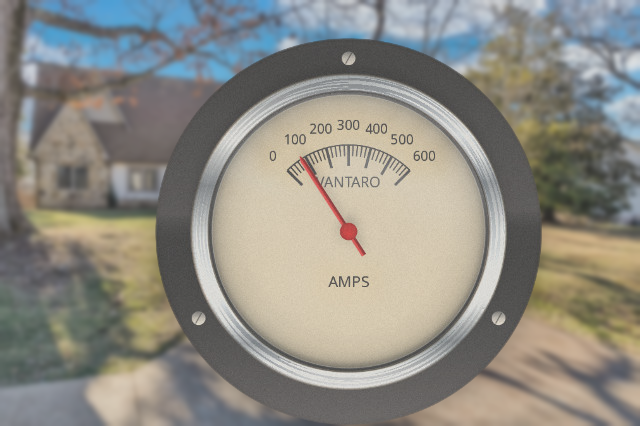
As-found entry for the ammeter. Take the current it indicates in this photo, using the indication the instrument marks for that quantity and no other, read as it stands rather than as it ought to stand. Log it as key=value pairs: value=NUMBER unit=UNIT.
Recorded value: value=80 unit=A
